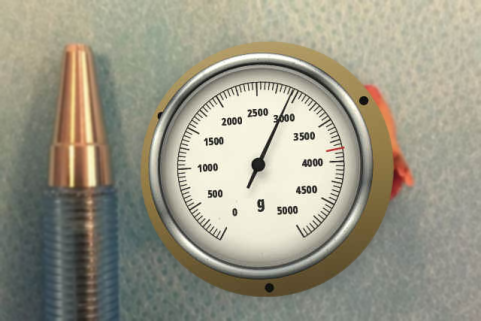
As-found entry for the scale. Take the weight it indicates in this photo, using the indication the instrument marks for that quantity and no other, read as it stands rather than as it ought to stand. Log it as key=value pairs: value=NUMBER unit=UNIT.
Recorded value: value=2950 unit=g
